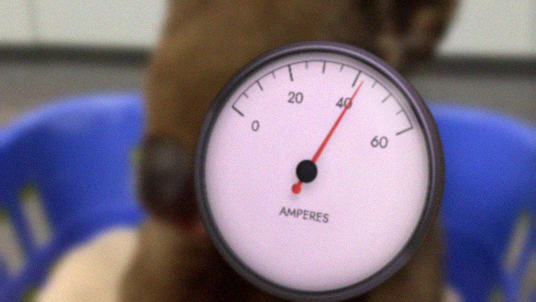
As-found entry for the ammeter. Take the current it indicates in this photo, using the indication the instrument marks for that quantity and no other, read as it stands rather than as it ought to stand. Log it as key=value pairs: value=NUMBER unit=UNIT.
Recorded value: value=42.5 unit=A
